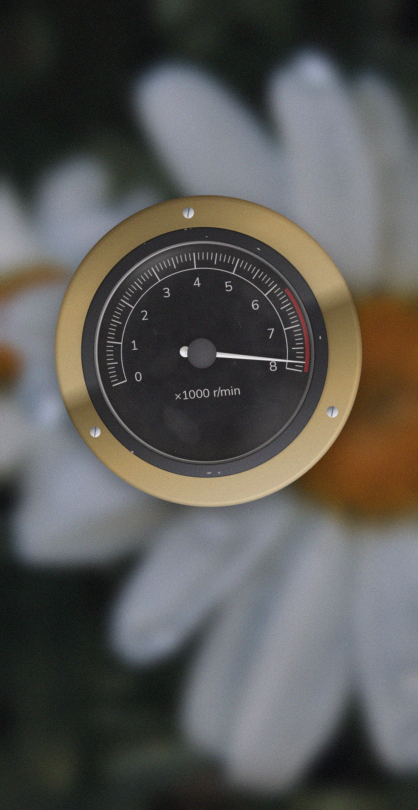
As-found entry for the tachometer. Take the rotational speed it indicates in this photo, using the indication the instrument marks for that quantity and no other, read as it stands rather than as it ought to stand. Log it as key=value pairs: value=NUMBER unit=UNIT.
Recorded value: value=7800 unit=rpm
